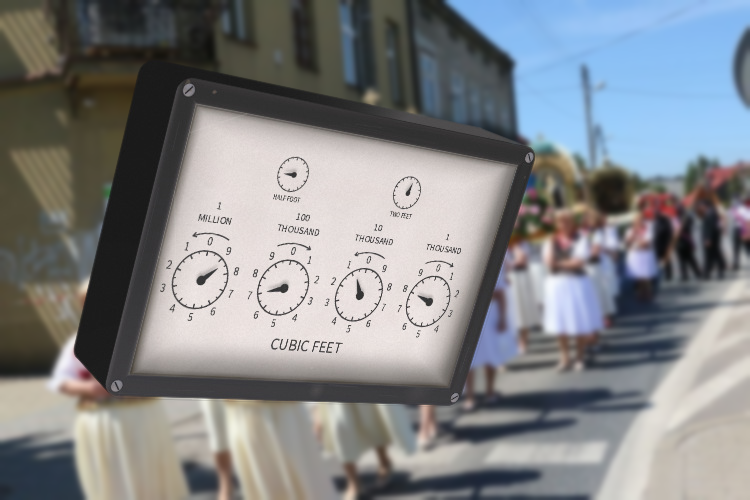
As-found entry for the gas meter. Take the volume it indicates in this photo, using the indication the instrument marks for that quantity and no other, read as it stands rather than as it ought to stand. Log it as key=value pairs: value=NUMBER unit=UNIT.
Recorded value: value=870800 unit=ft³
